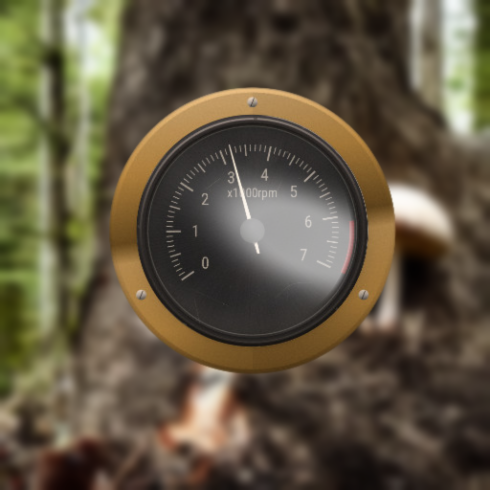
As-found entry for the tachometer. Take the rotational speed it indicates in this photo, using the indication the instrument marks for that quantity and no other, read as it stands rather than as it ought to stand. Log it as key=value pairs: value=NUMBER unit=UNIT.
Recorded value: value=3200 unit=rpm
